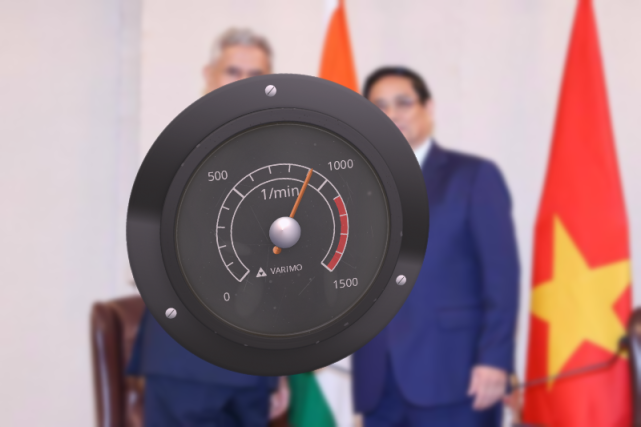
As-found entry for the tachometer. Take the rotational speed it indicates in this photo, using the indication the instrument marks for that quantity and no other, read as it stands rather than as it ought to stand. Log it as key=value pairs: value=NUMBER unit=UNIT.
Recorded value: value=900 unit=rpm
